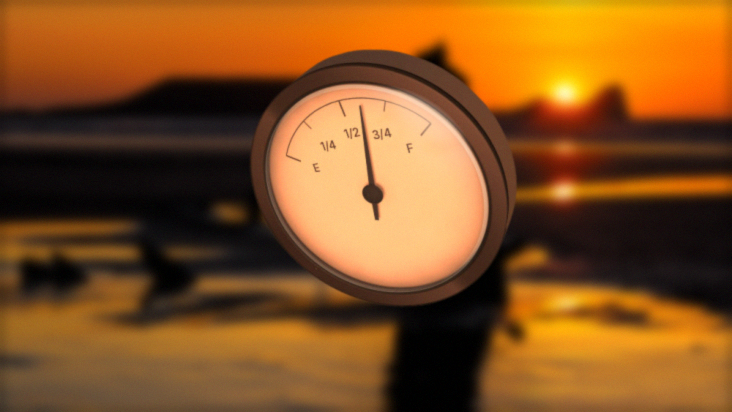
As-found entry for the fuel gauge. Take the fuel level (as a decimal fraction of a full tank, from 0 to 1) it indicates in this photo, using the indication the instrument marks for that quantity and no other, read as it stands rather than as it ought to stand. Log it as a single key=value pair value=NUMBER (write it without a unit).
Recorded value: value=0.625
